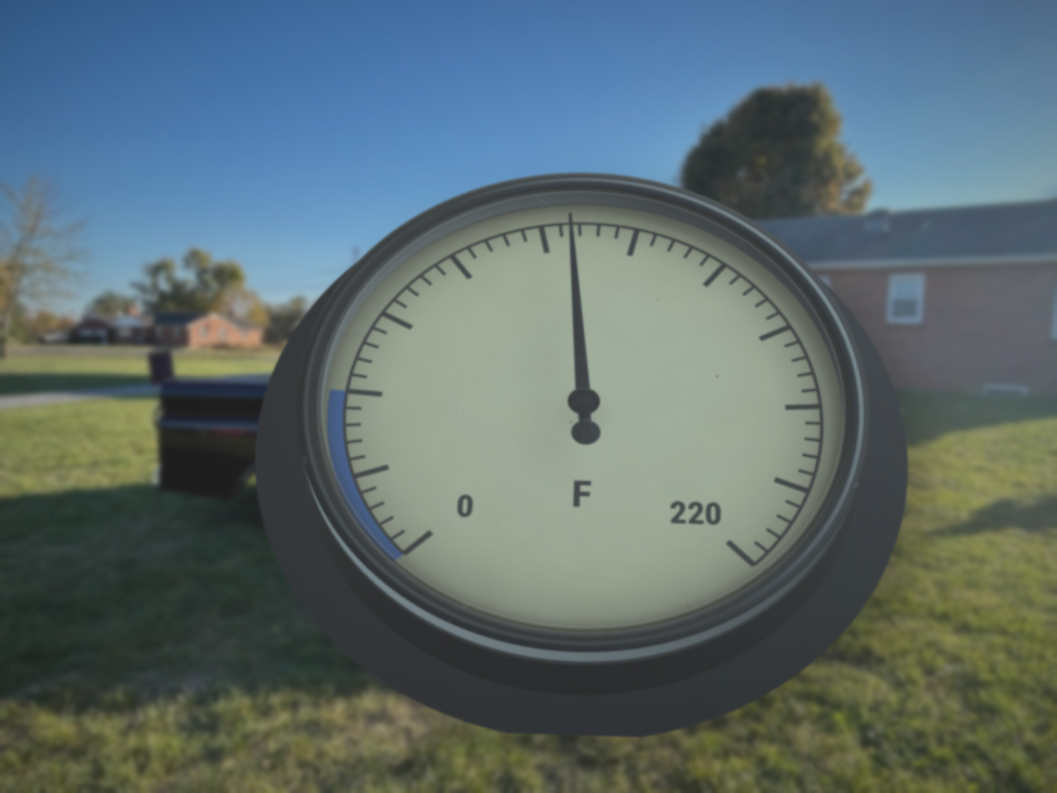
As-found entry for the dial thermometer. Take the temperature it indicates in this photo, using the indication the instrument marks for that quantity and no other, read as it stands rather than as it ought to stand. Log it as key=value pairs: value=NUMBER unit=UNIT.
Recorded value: value=106 unit=°F
